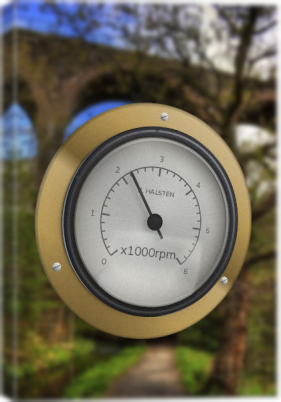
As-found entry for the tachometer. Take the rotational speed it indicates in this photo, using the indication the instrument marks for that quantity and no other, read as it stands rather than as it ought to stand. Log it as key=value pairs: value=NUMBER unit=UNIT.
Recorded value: value=2200 unit=rpm
